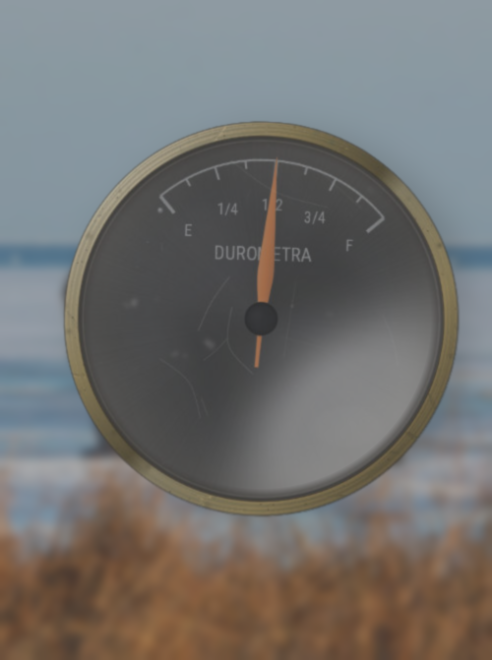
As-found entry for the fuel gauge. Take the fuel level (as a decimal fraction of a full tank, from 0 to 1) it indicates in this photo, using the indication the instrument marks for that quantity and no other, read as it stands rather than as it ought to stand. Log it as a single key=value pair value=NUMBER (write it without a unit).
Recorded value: value=0.5
